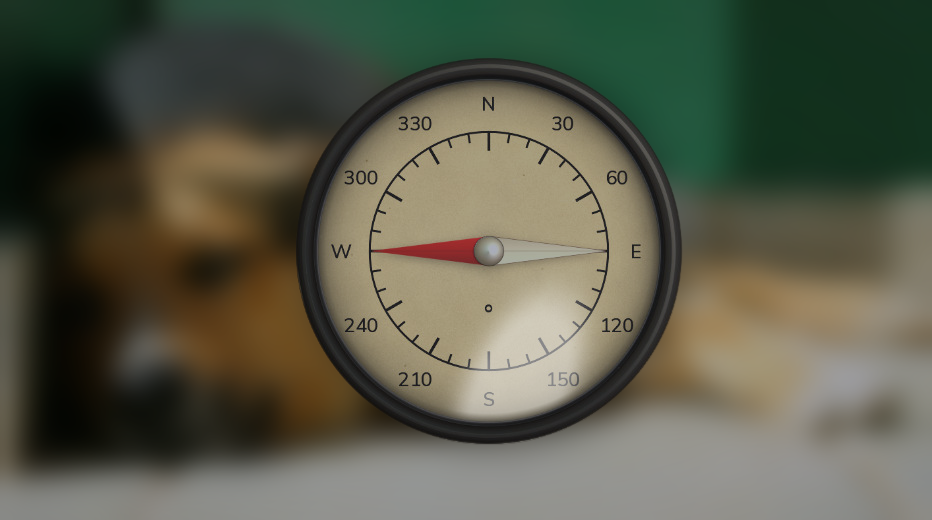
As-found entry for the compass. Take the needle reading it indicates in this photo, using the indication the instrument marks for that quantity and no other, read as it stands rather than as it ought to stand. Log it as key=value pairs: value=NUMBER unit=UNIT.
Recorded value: value=270 unit=°
